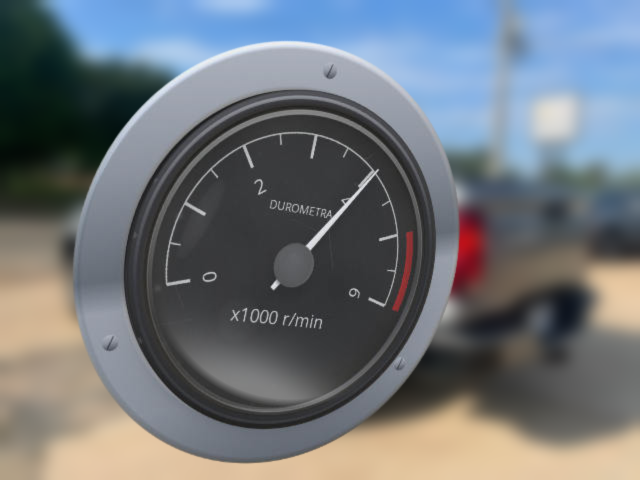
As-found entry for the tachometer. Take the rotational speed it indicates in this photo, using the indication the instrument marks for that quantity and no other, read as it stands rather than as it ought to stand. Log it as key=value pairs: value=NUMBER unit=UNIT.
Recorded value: value=4000 unit=rpm
